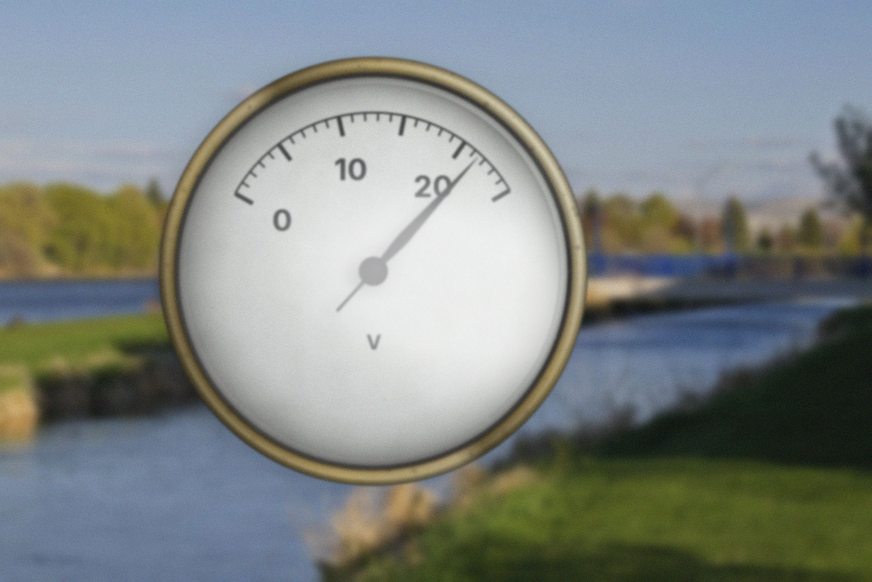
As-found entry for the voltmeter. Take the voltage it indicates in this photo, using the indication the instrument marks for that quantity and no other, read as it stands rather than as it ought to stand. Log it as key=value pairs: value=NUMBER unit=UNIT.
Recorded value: value=21.5 unit=V
